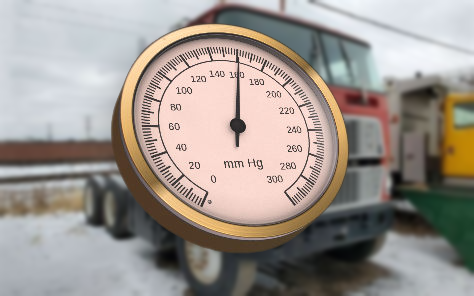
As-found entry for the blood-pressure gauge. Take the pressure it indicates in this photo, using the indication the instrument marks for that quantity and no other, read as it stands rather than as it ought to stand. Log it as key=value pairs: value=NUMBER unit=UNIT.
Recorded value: value=160 unit=mmHg
